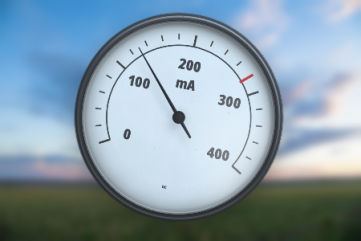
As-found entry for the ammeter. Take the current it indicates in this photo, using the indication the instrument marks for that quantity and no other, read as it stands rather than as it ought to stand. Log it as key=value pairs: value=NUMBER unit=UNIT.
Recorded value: value=130 unit=mA
